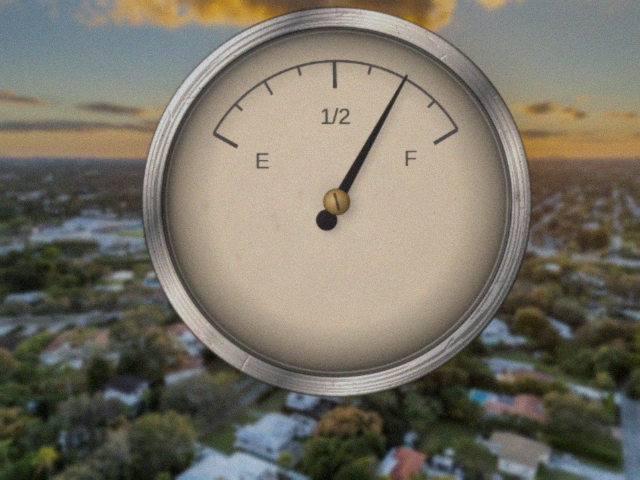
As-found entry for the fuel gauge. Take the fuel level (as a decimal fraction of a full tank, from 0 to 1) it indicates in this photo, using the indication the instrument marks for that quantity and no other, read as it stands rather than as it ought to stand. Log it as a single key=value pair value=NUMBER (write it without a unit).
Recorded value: value=0.75
